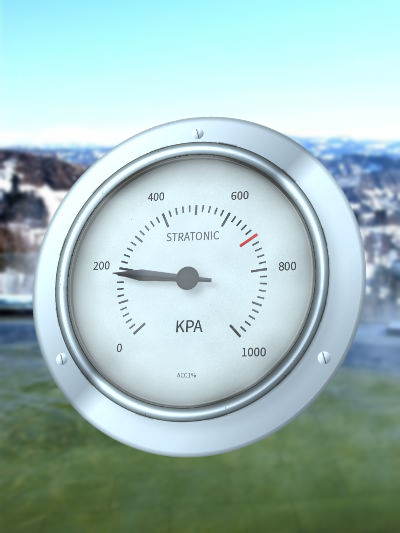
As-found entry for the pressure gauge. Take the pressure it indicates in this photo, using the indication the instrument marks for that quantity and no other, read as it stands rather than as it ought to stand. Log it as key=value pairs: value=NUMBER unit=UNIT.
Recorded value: value=180 unit=kPa
